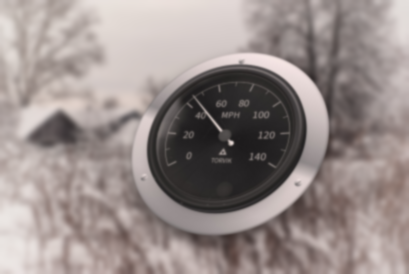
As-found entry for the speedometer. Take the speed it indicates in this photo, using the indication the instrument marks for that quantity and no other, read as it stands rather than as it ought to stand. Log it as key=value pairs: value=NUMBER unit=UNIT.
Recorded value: value=45 unit=mph
